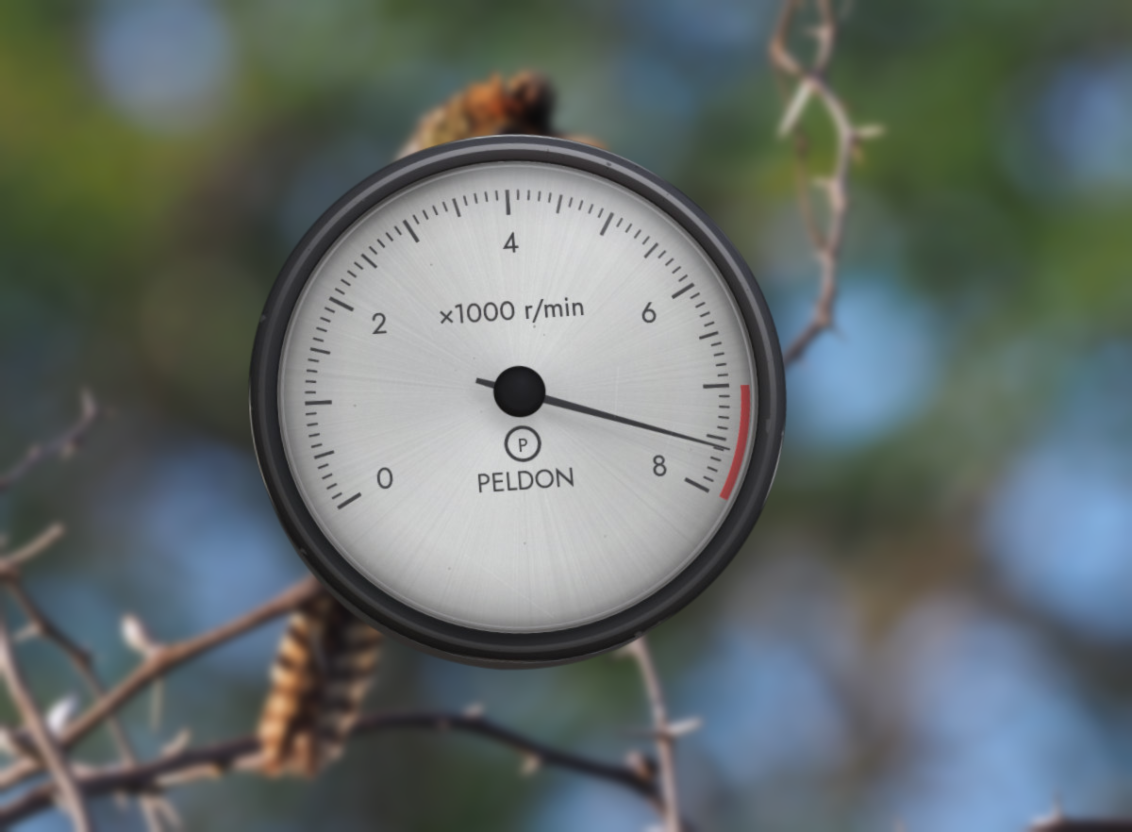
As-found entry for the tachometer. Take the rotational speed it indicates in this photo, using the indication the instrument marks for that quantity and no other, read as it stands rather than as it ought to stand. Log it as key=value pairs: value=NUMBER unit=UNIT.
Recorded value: value=7600 unit=rpm
